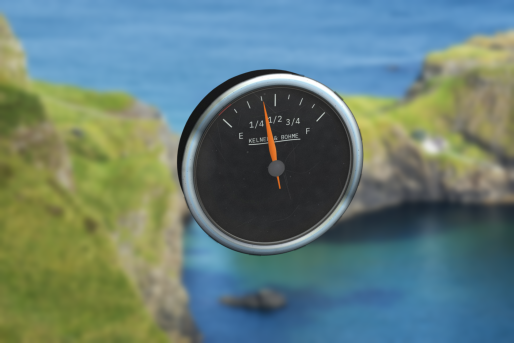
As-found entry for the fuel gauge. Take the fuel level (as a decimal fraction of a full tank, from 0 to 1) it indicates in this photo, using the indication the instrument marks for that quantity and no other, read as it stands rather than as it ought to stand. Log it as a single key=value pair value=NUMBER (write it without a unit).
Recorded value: value=0.375
